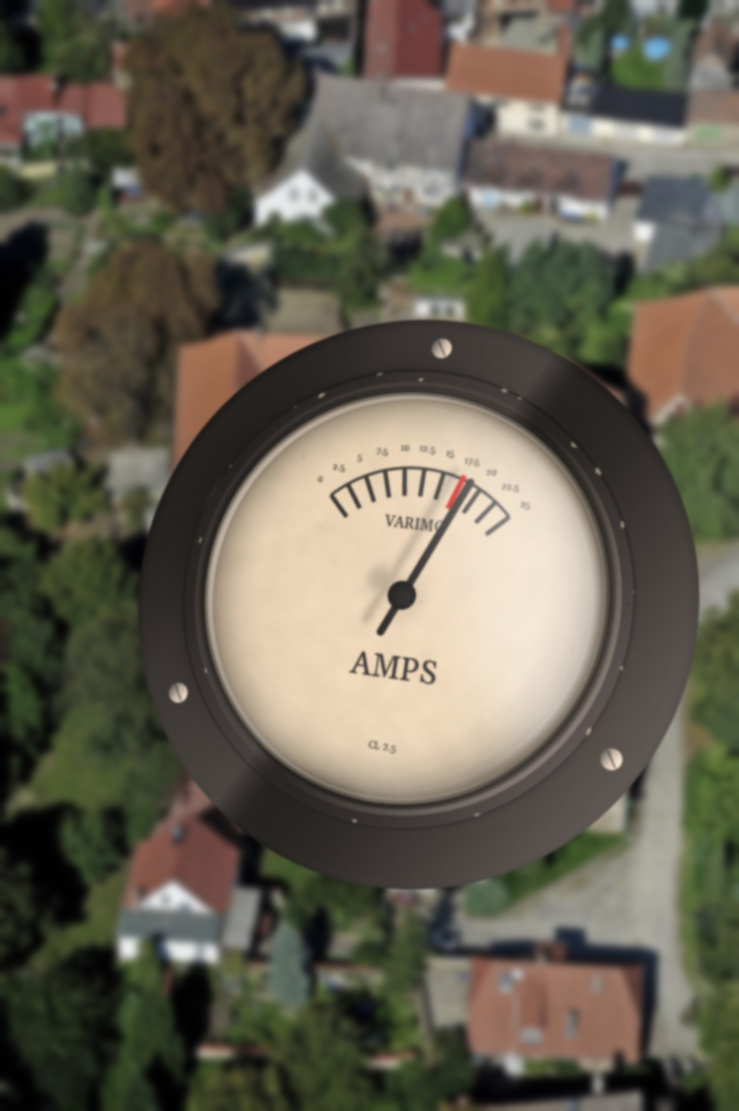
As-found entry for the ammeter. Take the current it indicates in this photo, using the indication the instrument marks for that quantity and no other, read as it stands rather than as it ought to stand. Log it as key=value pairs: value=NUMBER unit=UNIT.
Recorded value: value=18.75 unit=A
